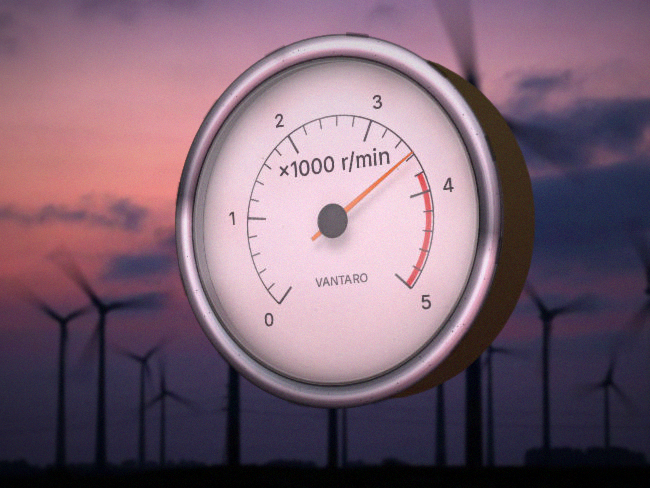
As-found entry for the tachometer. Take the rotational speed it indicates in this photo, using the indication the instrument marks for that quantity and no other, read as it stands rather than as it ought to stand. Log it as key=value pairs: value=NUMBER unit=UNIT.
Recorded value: value=3600 unit=rpm
